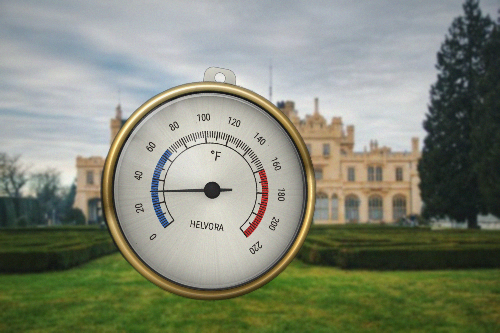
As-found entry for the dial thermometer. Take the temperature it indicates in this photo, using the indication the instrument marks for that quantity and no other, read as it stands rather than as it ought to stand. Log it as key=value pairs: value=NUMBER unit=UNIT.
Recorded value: value=30 unit=°F
